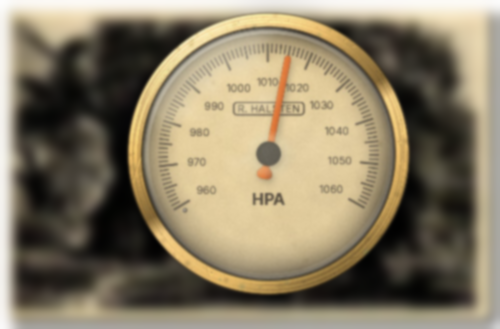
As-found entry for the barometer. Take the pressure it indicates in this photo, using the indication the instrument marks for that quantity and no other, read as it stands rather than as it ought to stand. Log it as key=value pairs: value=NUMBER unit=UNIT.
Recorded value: value=1015 unit=hPa
